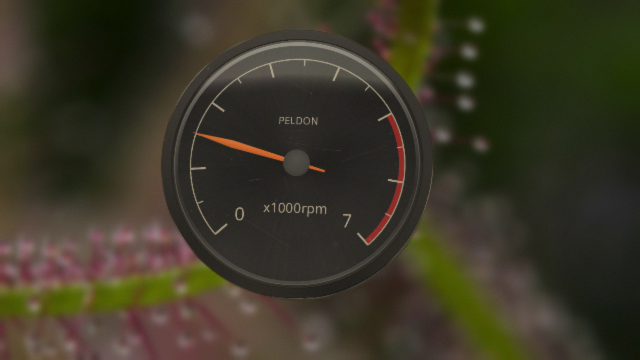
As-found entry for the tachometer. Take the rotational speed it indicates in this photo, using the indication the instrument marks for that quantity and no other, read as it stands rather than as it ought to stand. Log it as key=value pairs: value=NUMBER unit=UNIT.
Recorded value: value=1500 unit=rpm
